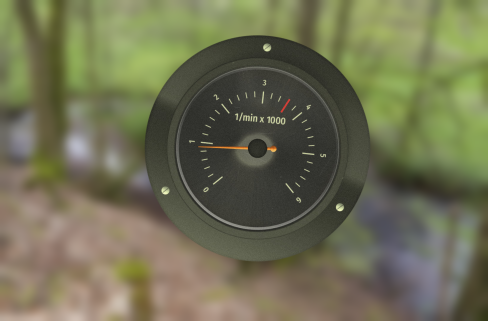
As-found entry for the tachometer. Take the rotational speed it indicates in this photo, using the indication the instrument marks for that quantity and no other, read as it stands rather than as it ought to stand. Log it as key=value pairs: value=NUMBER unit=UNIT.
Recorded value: value=900 unit=rpm
